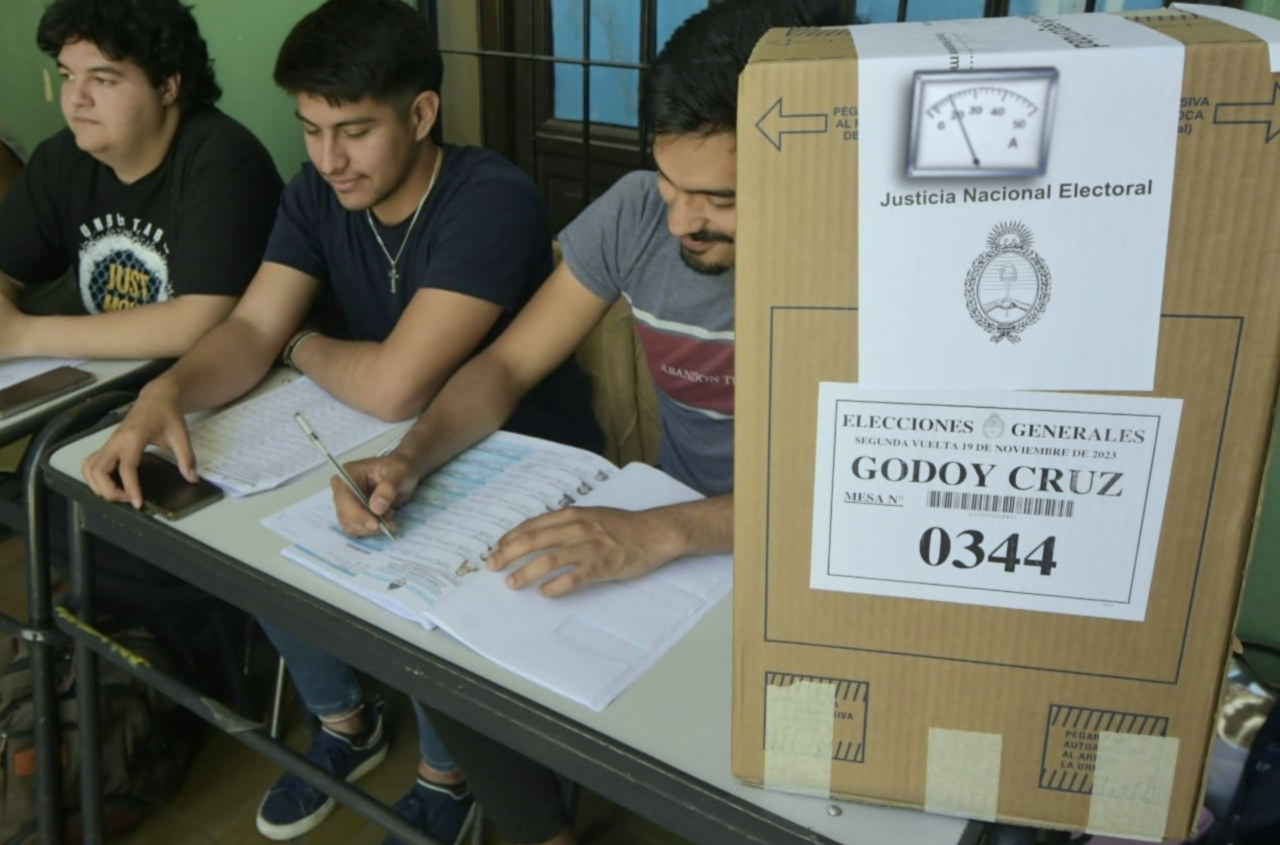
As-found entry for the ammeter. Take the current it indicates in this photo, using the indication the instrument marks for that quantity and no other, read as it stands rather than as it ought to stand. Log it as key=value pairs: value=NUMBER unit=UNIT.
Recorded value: value=20 unit=A
